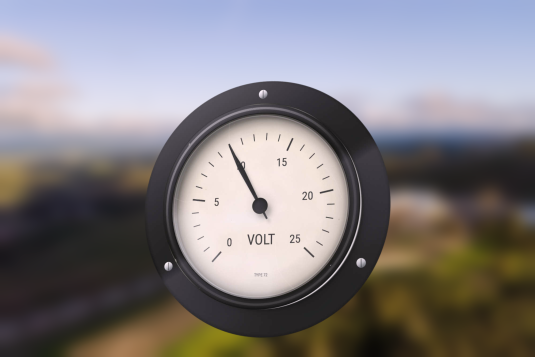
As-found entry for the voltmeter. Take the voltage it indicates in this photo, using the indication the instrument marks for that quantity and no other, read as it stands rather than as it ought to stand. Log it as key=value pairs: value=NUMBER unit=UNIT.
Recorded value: value=10 unit=V
